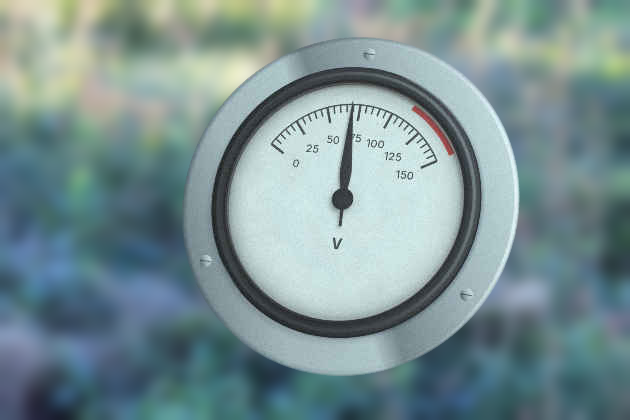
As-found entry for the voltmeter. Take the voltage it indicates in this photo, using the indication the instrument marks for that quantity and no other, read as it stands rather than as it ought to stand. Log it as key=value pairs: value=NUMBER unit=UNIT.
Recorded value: value=70 unit=V
